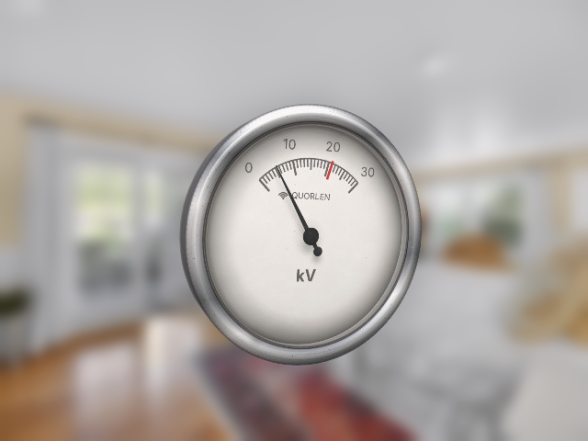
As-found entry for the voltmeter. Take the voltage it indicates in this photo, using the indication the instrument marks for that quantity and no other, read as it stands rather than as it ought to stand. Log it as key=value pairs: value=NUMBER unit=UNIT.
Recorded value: value=5 unit=kV
